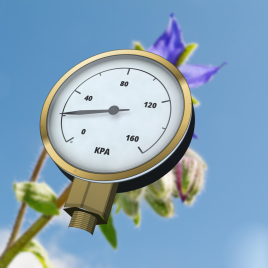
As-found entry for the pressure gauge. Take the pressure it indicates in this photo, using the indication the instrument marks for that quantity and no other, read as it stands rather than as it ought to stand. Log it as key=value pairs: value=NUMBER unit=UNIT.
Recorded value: value=20 unit=kPa
